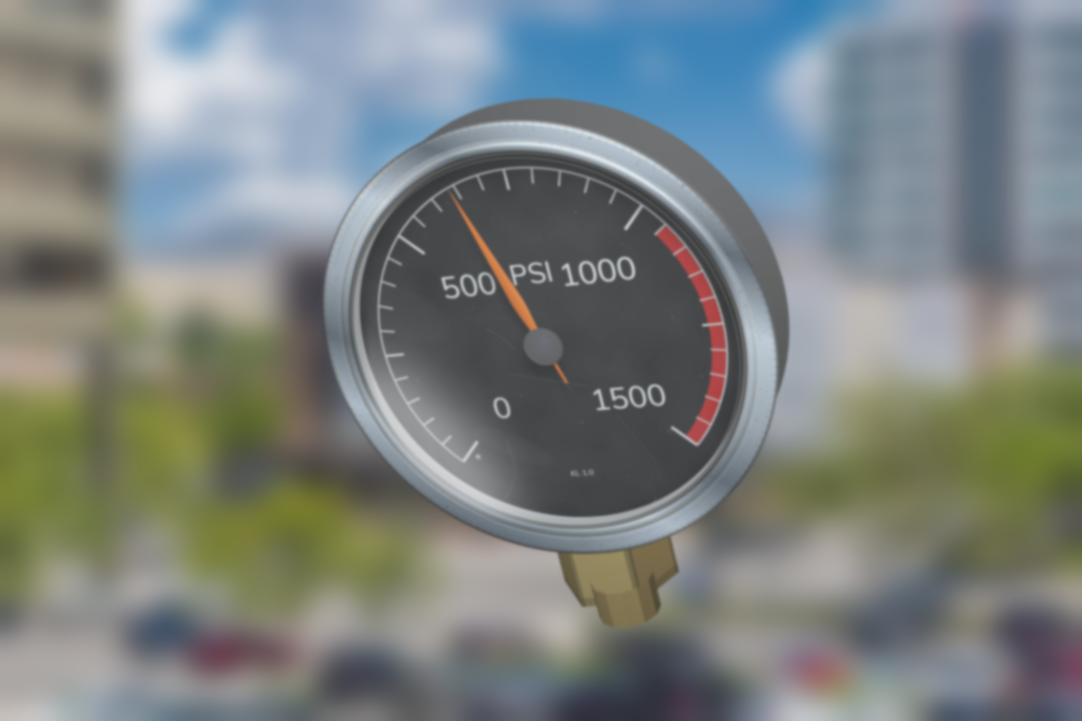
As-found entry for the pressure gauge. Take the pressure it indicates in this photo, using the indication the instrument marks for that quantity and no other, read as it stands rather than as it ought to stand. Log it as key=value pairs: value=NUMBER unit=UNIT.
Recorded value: value=650 unit=psi
